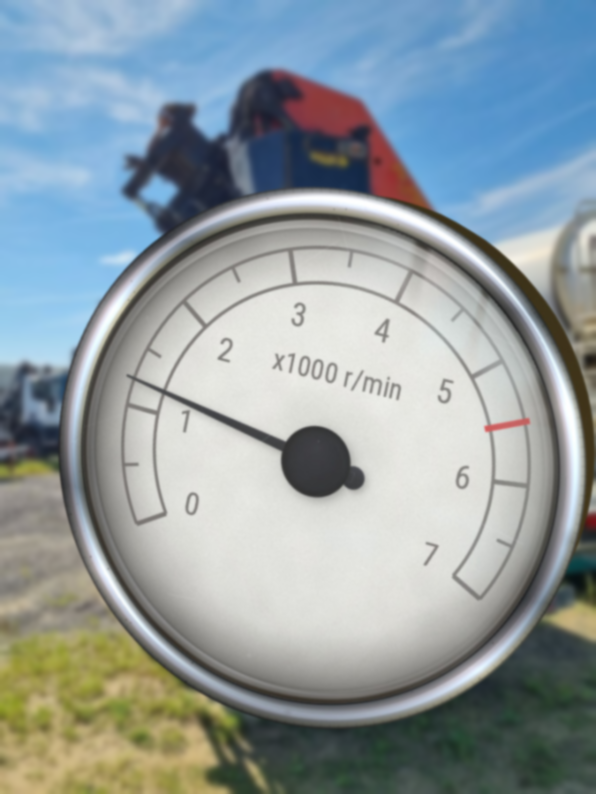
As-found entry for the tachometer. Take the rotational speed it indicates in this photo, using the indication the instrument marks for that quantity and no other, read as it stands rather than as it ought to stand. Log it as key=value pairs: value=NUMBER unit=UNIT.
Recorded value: value=1250 unit=rpm
